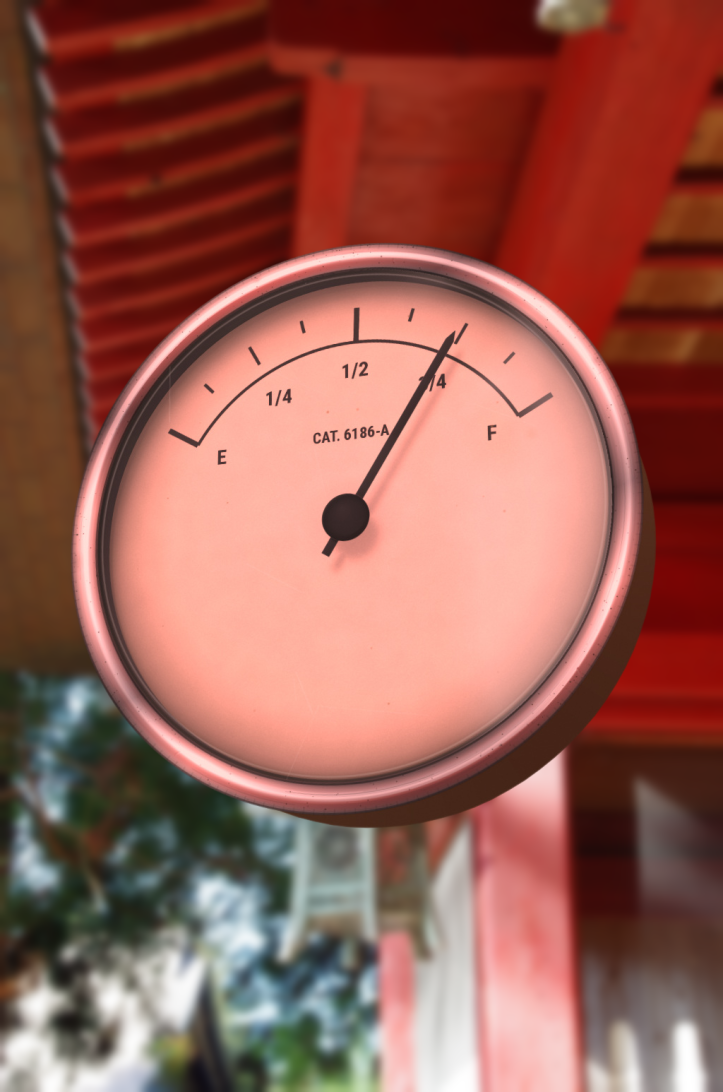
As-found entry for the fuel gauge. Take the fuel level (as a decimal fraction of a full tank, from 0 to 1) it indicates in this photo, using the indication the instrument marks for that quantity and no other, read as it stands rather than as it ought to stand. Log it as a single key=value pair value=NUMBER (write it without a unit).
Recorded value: value=0.75
